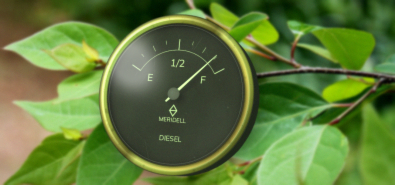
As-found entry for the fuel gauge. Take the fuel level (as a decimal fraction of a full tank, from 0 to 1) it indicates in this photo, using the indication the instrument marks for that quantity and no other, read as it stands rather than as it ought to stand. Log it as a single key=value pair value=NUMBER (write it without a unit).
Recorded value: value=0.875
